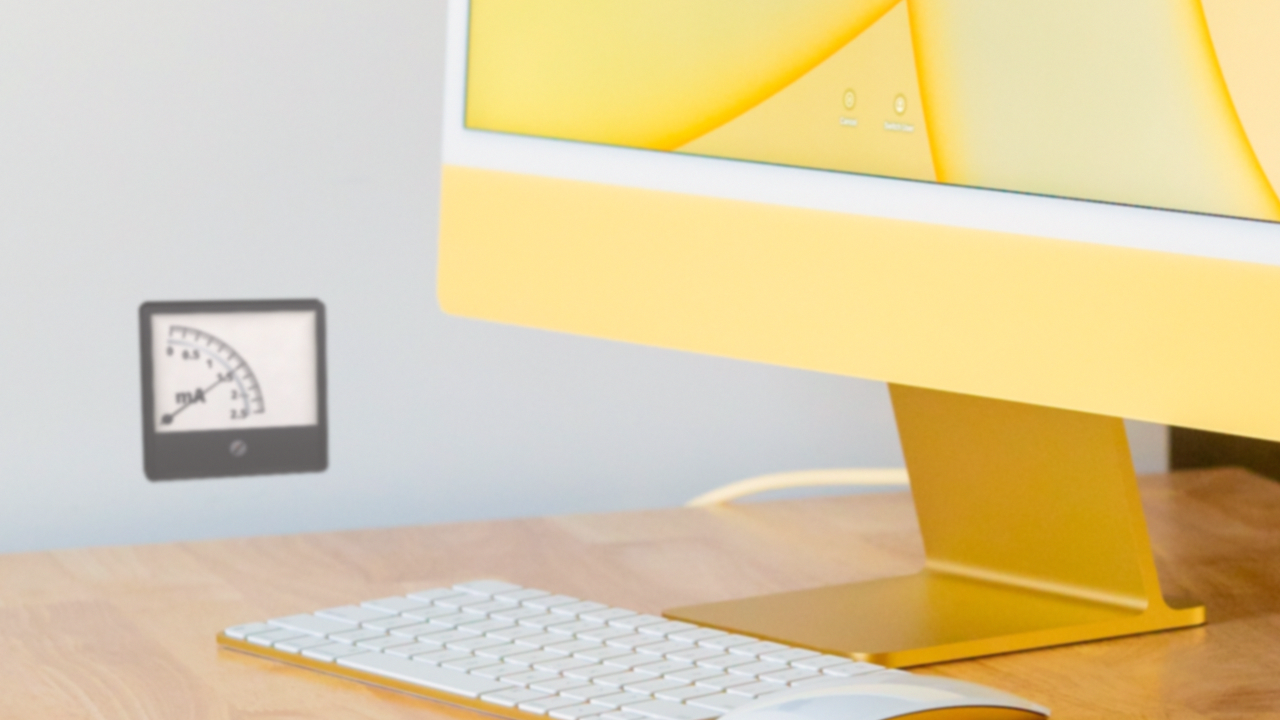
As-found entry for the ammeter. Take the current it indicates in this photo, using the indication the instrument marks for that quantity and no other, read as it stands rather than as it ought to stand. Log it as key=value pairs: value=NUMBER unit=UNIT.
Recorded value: value=1.5 unit=mA
